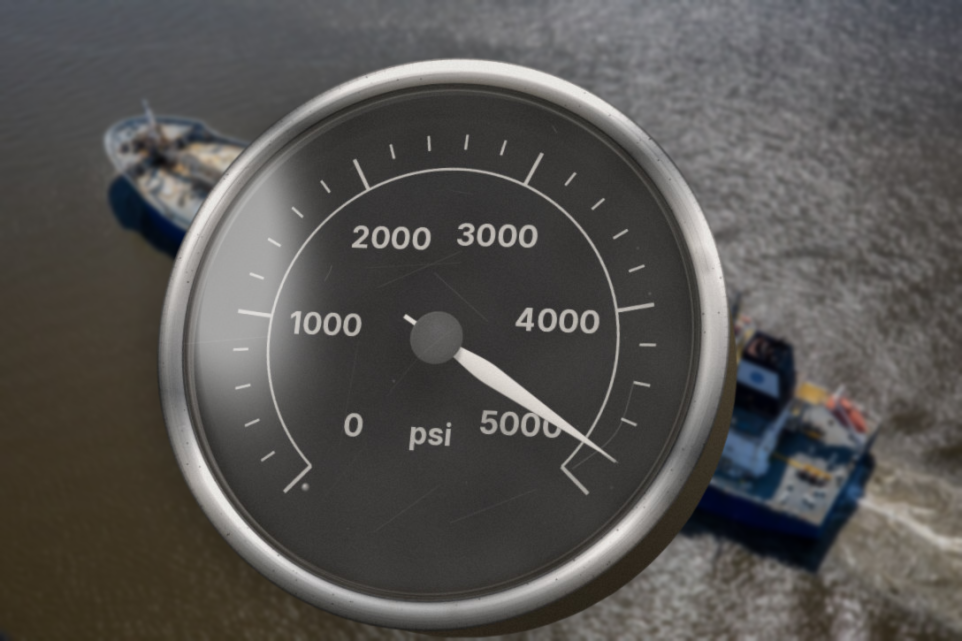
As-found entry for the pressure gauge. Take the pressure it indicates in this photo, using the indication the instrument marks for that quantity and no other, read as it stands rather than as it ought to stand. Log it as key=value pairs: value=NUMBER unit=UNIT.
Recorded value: value=4800 unit=psi
